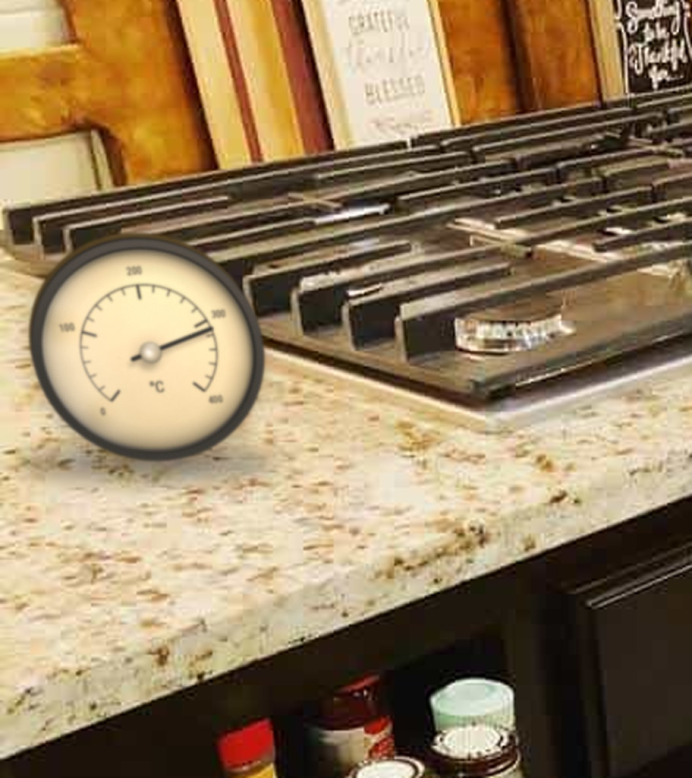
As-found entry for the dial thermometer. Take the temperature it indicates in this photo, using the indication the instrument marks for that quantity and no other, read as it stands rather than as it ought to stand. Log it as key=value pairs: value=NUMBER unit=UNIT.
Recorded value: value=310 unit=°C
